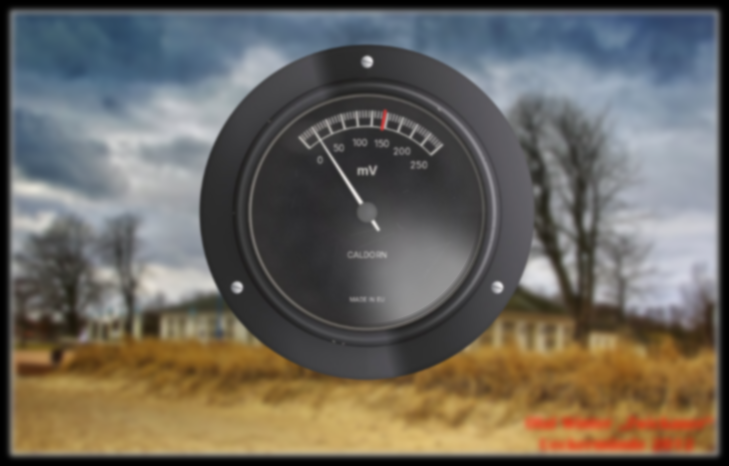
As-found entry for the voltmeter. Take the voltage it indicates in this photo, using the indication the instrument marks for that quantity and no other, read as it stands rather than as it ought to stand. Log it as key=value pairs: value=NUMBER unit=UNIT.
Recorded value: value=25 unit=mV
